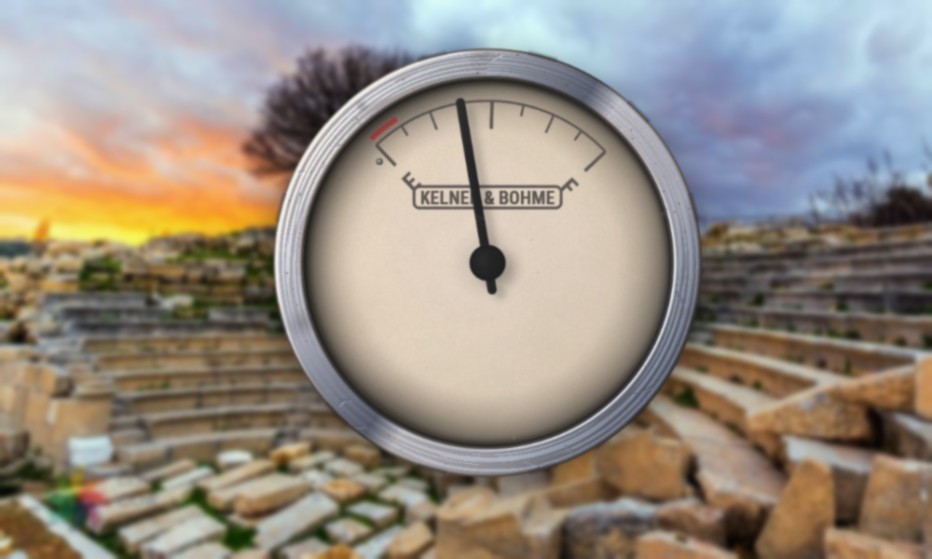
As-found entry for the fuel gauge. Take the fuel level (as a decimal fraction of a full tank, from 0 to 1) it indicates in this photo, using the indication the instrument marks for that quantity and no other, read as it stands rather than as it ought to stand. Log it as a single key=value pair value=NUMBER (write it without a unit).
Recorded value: value=0.375
